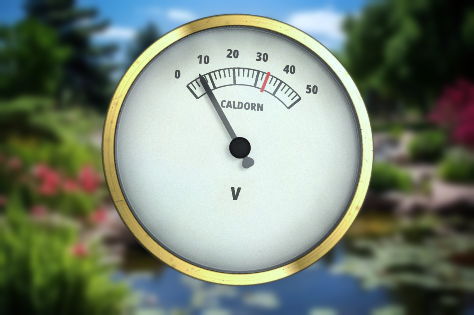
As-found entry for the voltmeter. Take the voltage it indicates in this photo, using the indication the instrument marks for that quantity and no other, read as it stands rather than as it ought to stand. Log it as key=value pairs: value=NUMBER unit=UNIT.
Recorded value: value=6 unit=V
